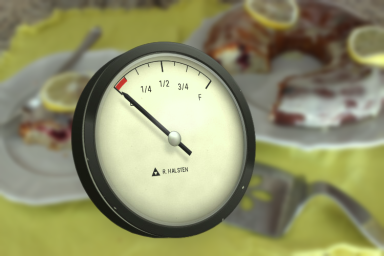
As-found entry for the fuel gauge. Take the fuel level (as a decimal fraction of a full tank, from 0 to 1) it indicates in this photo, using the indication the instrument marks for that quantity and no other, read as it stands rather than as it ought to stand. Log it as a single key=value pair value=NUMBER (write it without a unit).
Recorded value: value=0
